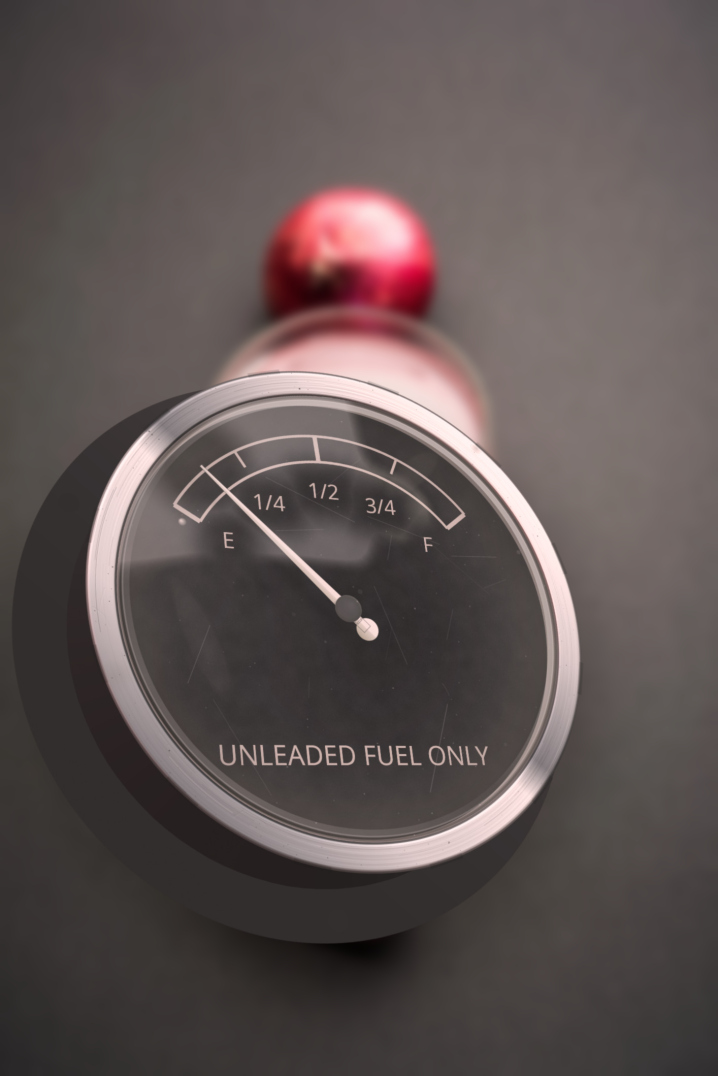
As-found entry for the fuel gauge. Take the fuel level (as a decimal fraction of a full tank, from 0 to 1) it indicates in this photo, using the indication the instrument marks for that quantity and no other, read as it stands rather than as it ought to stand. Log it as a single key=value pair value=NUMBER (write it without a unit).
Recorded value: value=0.125
